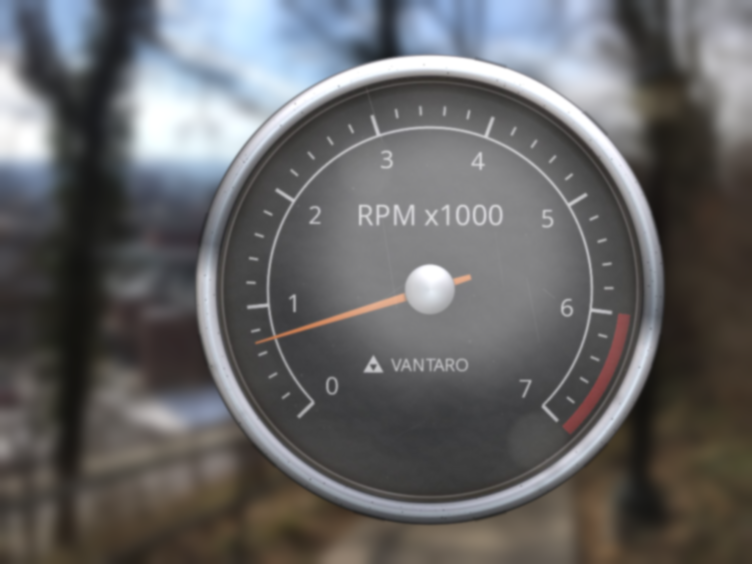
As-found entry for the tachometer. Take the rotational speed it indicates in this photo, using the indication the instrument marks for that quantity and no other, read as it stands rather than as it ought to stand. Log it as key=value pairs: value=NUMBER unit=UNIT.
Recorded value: value=700 unit=rpm
